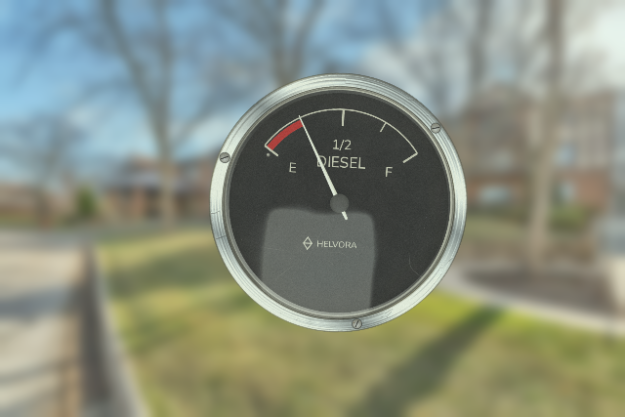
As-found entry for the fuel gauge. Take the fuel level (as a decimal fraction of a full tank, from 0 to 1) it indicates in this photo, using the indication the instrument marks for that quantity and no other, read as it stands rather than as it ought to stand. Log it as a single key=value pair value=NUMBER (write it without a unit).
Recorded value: value=0.25
